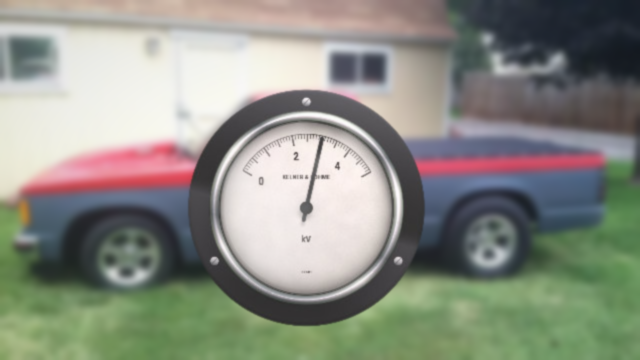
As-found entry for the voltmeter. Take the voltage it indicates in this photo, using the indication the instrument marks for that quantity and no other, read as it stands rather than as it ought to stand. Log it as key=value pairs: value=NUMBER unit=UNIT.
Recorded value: value=3 unit=kV
